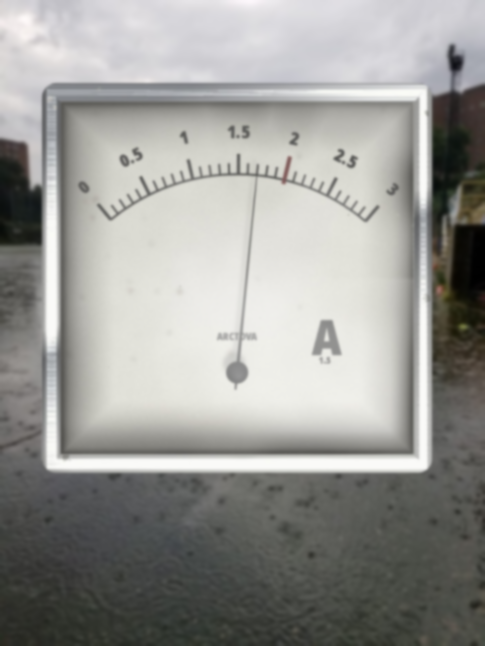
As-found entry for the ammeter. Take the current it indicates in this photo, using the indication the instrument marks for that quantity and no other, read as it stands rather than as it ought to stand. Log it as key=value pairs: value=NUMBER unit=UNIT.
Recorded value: value=1.7 unit=A
